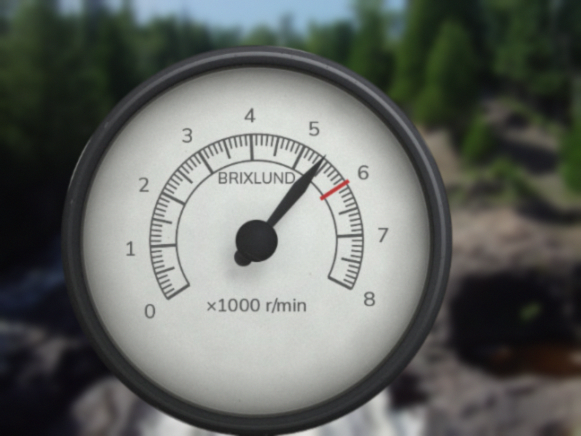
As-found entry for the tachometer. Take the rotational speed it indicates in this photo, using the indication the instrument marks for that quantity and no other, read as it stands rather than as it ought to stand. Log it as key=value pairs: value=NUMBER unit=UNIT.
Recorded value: value=5400 unit=rpm
